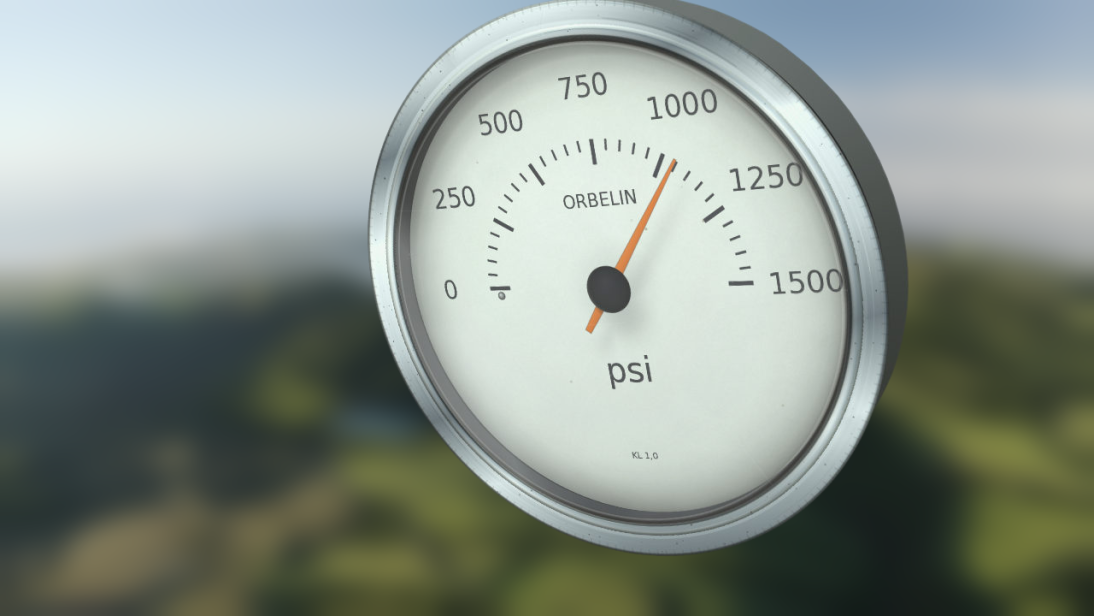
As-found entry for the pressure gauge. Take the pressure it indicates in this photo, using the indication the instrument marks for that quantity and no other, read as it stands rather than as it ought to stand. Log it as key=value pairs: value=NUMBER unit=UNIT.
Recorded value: value=1050 unit=psi
